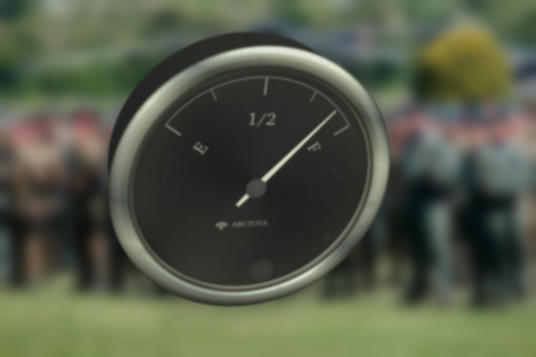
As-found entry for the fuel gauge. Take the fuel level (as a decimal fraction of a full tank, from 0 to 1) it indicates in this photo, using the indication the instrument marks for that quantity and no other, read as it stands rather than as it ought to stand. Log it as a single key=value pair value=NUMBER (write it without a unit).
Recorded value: value=0.875
